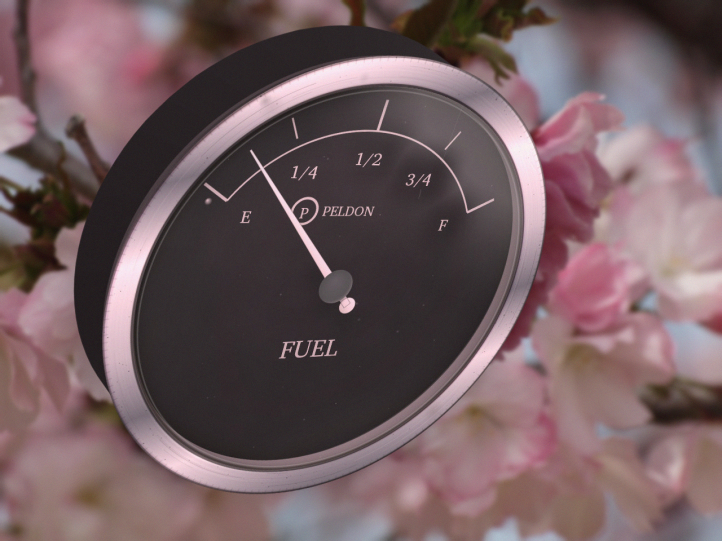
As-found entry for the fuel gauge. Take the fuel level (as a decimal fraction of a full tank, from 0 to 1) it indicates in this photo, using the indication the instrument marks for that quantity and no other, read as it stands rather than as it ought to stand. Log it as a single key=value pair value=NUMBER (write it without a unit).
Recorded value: value=0.125
